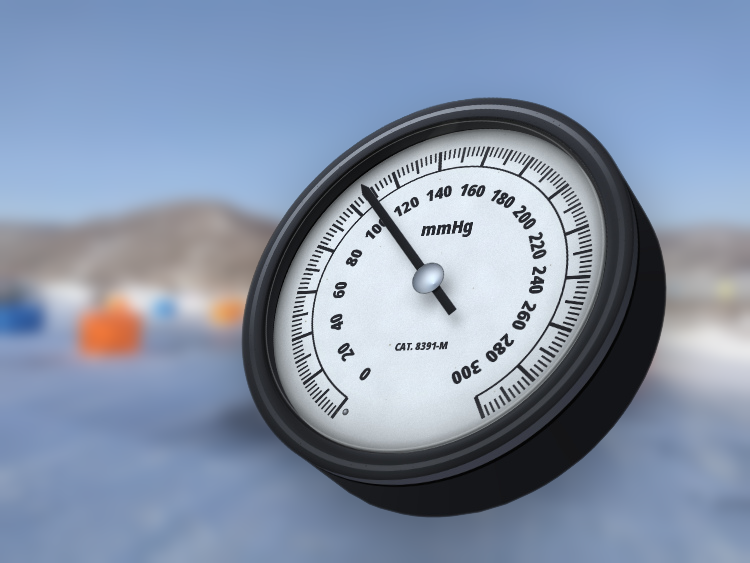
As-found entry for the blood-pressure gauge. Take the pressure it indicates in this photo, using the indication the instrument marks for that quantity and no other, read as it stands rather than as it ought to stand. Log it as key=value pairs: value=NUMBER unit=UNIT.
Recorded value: value=108 unit=mmHg
